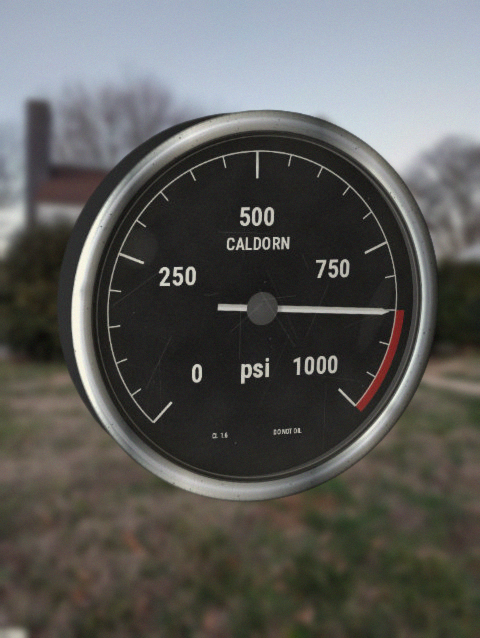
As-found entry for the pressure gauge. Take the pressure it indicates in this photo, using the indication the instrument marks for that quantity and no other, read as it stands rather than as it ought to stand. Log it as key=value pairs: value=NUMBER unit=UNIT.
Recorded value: value=850 unit=psi
